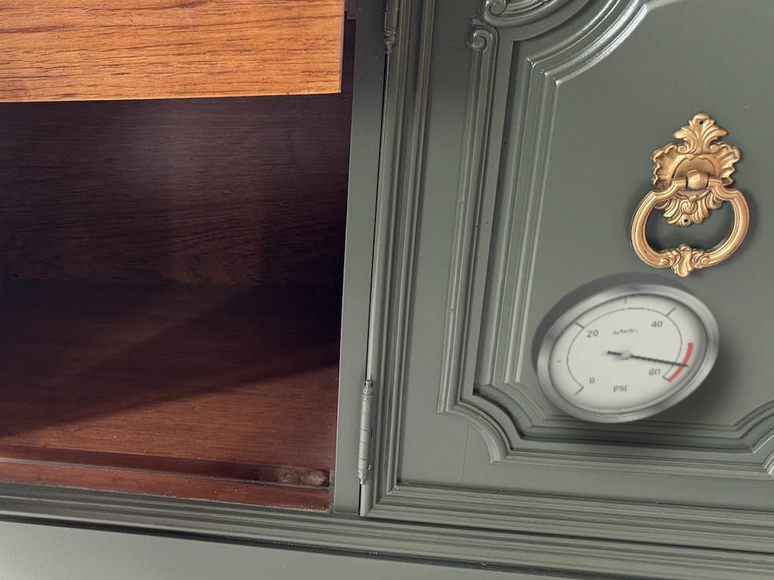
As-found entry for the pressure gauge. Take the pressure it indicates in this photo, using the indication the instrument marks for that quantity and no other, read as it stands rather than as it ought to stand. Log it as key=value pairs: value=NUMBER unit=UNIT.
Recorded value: value=55 unit=psi
